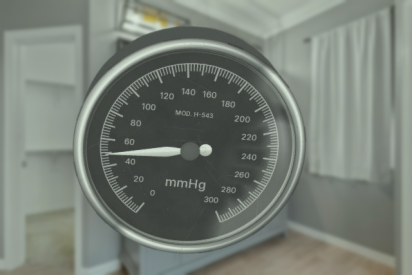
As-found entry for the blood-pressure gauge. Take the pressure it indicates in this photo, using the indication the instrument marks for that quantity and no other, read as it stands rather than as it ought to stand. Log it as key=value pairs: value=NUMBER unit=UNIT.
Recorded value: value=50 unit=mmHg
